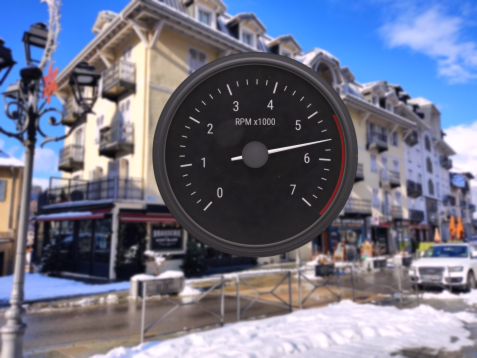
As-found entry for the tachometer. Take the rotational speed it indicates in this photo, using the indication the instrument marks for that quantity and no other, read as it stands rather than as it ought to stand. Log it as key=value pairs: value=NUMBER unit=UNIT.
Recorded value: value=5600 unit=rpm
